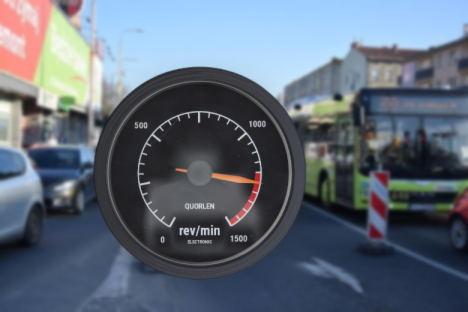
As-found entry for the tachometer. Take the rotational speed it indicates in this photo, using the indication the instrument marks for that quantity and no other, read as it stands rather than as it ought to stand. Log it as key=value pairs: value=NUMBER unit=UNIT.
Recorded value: value=1250 unit=rpm
